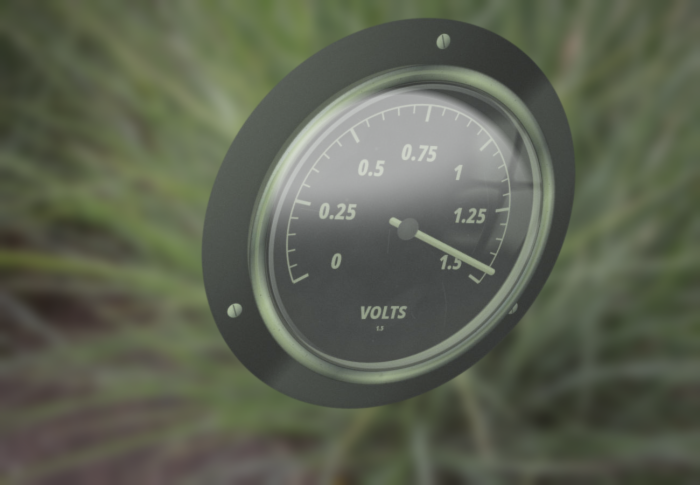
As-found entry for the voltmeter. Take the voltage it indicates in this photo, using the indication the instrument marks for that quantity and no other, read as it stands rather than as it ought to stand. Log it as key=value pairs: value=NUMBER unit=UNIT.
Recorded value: value=1.45 unit=V
